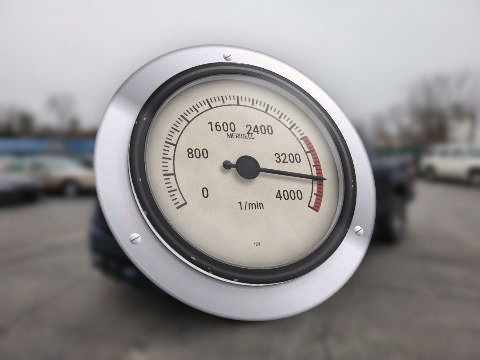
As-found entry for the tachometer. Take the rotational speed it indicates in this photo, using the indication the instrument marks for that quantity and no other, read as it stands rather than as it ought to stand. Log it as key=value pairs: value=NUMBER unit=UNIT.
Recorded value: value=3600 unit=rpm
